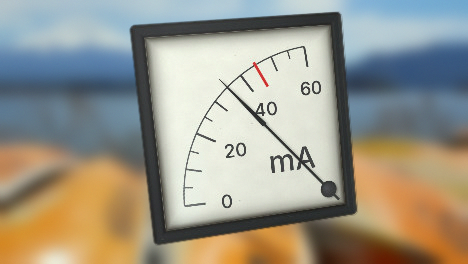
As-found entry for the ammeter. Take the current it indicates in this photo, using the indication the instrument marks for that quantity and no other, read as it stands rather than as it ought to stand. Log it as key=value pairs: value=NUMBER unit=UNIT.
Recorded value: value=35 unit=mA
